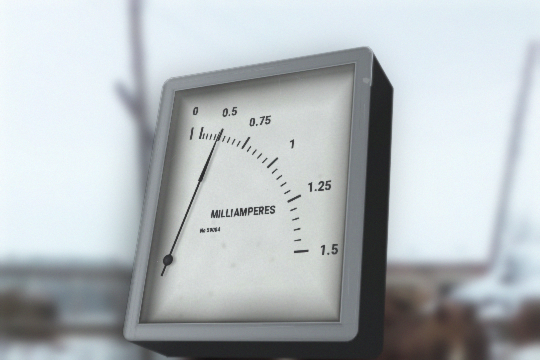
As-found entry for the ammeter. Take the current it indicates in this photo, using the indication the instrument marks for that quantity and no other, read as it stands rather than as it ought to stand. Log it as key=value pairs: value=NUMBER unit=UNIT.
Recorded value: value=0.5 unit=mA
